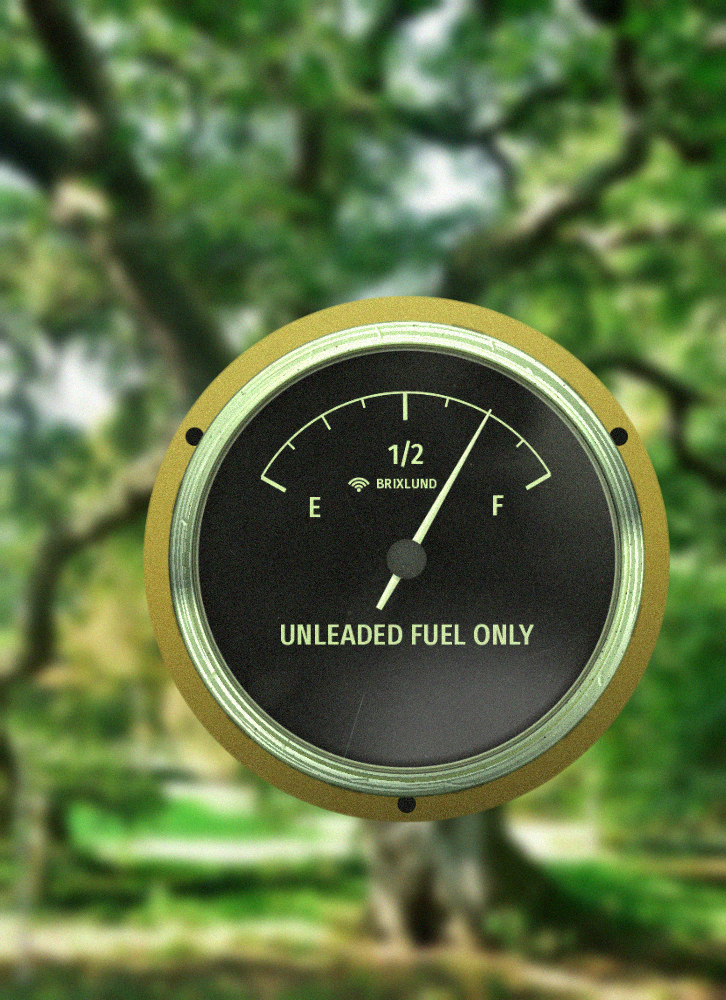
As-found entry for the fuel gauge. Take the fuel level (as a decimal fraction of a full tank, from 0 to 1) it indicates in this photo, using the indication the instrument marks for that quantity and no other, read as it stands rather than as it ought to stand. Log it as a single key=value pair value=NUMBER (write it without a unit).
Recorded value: value=0.75
